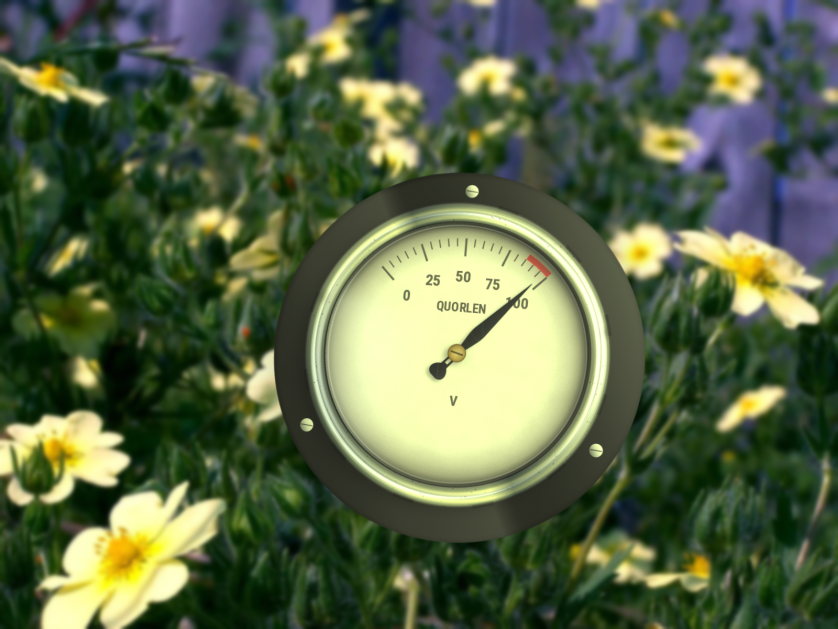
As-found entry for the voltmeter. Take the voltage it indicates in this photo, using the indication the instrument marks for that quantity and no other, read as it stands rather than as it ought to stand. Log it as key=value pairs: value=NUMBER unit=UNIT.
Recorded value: value=97.5 unit=V
